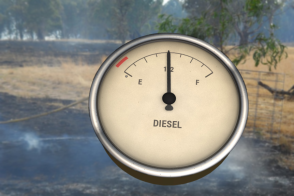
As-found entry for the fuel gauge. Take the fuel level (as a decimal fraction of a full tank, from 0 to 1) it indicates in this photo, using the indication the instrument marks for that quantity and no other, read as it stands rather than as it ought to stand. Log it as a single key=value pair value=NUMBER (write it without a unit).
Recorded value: value=0.5
